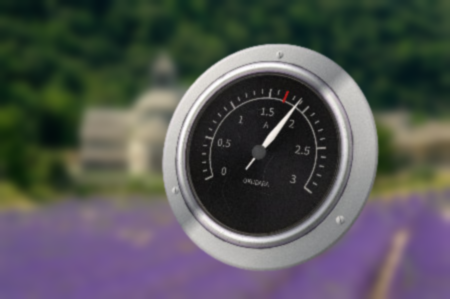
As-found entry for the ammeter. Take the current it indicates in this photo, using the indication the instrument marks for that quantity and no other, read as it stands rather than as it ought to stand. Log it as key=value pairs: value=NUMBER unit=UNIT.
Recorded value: value=1.9 unit=A
